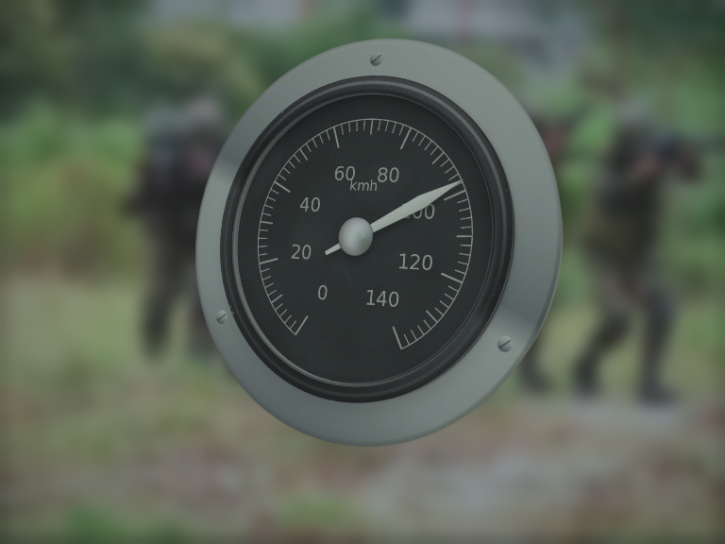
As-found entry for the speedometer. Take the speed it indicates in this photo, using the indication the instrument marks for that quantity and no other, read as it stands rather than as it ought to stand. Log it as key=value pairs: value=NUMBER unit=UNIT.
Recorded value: value=98 unit=km/h
